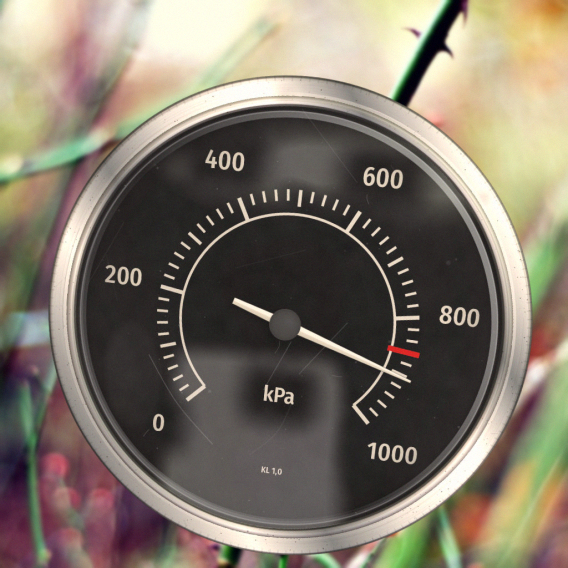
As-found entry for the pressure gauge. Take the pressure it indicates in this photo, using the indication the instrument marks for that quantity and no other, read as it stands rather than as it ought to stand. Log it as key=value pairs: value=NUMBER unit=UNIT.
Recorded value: value=900 unit=kPa
